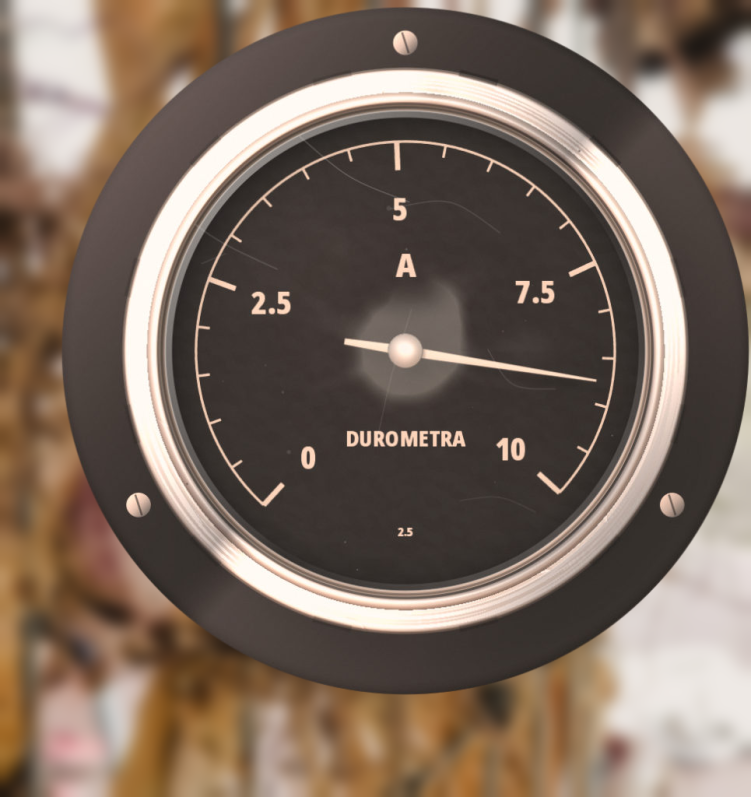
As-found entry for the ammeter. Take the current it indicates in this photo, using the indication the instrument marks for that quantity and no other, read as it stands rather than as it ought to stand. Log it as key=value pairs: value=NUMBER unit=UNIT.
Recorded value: value=8.75 unit=A
